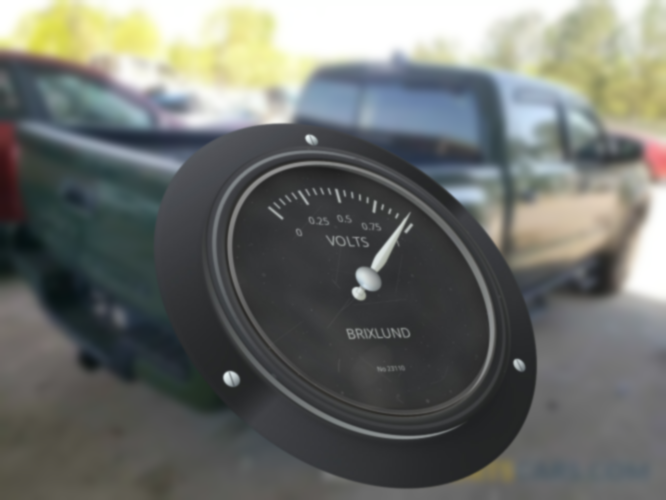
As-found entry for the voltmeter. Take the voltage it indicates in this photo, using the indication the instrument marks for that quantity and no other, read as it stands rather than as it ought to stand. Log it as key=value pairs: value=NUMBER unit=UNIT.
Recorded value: value=0.95 unit=V
